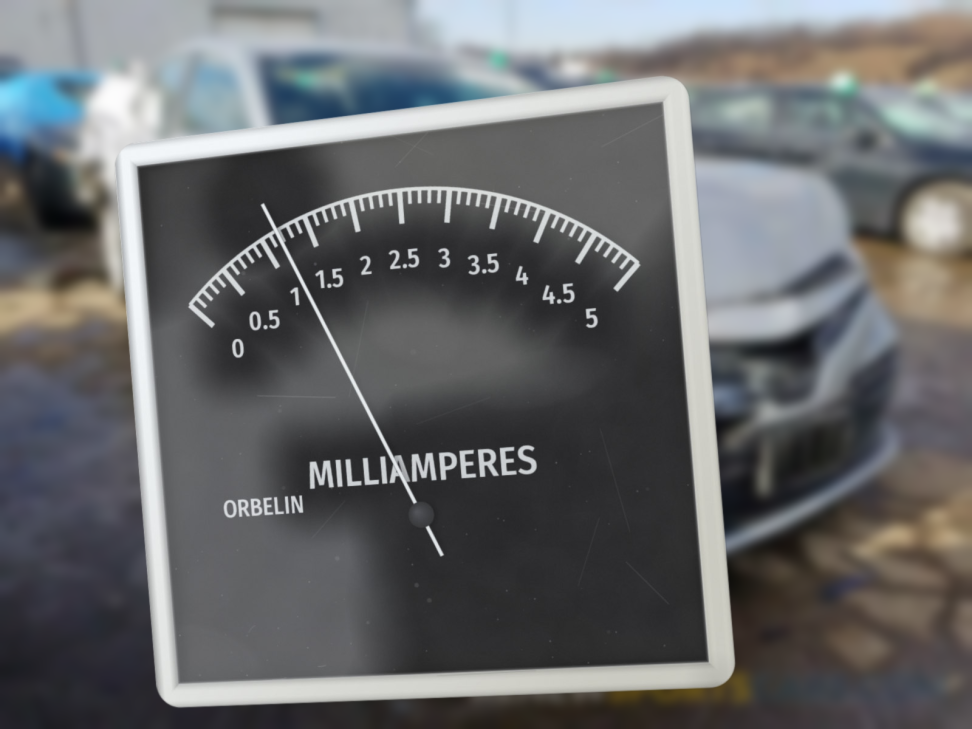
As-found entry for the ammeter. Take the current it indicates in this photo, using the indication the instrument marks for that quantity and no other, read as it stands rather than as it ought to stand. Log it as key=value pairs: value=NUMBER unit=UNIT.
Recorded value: value=1.2 unit=mA
